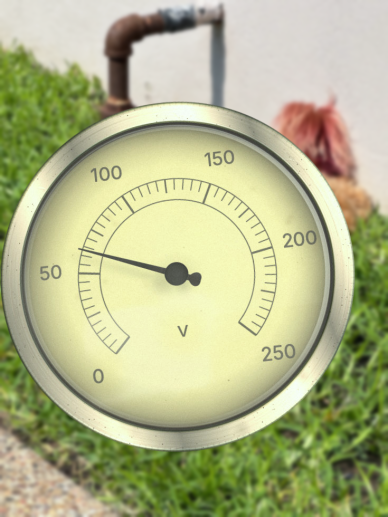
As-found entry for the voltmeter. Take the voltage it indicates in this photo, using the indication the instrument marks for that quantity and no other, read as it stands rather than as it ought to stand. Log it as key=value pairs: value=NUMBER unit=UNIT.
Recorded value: value=62.5 unit=V
